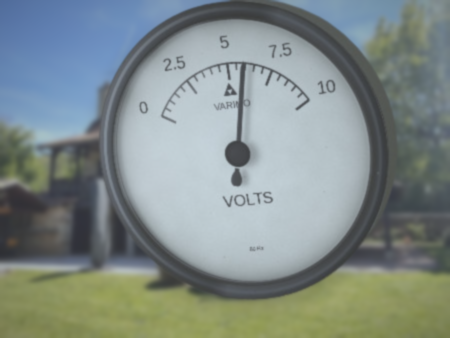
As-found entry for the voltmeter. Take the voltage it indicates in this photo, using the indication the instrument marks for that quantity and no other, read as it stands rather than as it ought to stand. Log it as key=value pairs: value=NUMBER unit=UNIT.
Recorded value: value=6 unit=V
